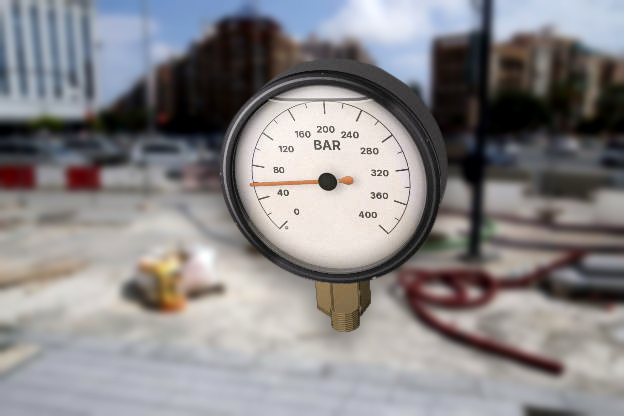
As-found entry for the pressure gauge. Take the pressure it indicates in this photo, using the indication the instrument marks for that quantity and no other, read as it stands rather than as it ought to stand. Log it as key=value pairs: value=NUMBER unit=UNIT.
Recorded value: value=60 unit=bar
